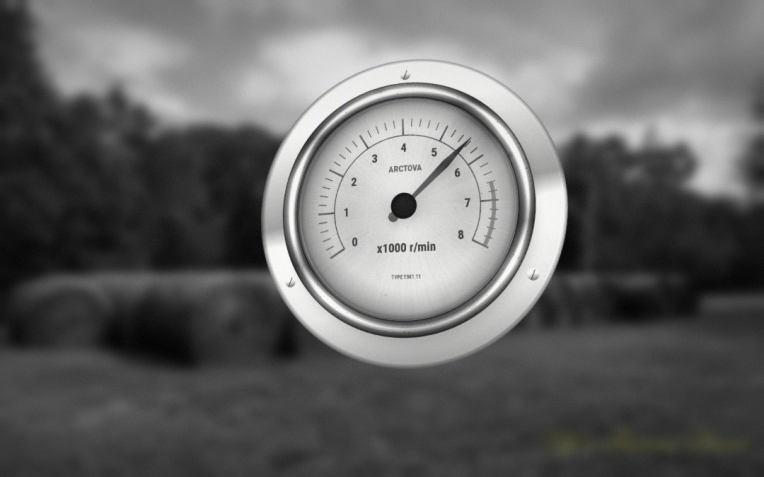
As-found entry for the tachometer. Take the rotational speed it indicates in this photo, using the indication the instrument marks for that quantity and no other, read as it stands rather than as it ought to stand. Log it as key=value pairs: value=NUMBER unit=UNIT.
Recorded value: value=5600 unit=rpm
